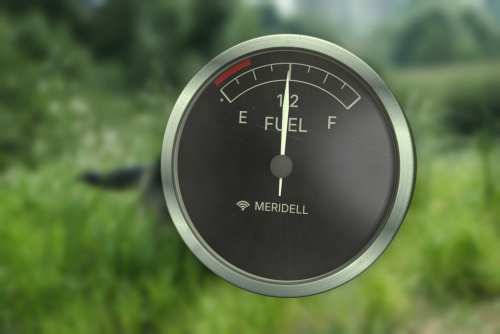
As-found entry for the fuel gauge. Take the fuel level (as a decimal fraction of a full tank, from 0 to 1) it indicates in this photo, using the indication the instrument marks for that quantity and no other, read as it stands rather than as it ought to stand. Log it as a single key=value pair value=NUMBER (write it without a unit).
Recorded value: value=0.5
